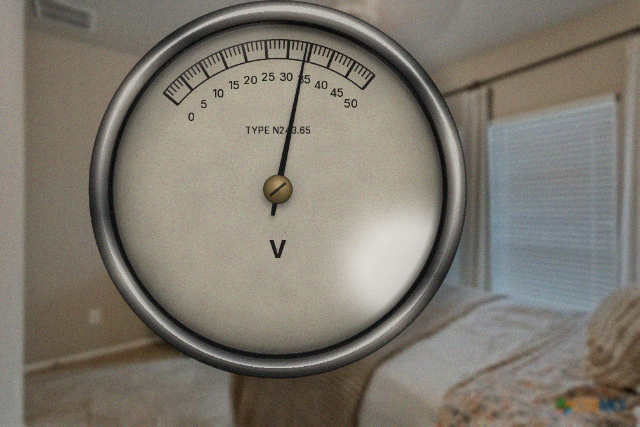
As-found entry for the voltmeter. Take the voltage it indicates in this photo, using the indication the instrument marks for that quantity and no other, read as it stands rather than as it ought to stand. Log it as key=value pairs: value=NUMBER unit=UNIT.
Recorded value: value=34 unit=V
